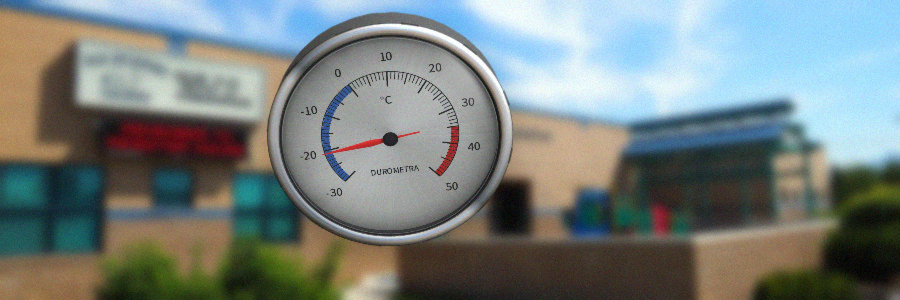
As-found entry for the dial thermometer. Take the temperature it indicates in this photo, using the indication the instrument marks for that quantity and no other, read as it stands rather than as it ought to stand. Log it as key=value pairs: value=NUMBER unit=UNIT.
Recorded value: value=-20 unit=°C
